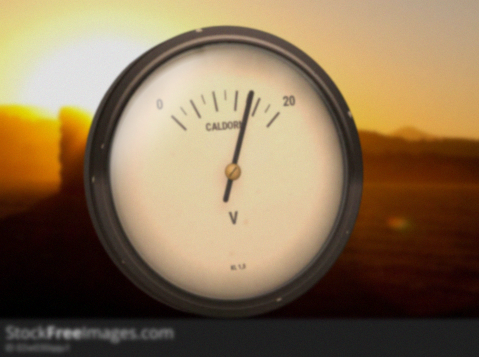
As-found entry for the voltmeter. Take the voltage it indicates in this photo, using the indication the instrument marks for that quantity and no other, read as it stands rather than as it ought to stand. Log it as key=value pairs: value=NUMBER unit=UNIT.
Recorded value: value=14 unit=V
